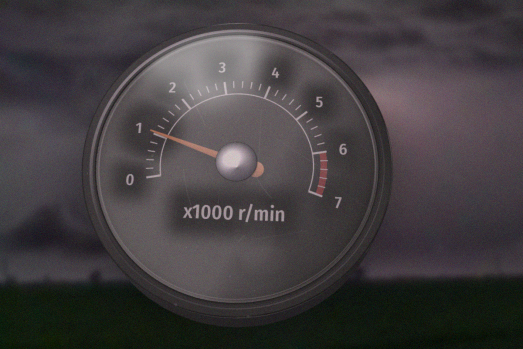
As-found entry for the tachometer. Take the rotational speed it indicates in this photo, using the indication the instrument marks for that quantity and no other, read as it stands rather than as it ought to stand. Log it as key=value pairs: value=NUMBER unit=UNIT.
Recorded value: value=1000 unit=rpm
